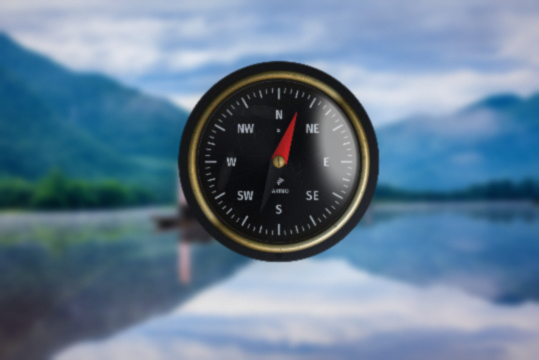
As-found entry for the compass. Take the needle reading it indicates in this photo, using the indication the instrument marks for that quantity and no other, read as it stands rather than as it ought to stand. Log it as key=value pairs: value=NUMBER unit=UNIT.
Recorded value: value=20 unit=°
